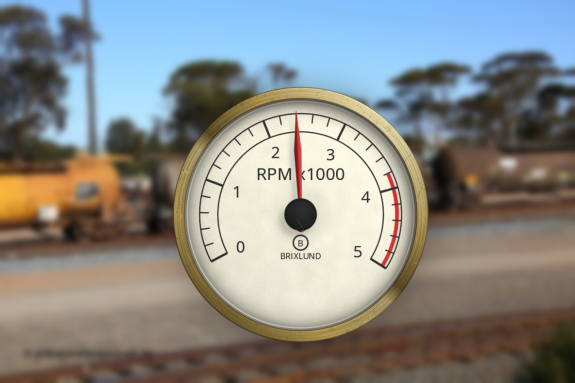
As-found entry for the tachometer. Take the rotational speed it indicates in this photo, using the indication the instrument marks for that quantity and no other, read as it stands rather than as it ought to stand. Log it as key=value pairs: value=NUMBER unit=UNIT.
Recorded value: value=2400 unit=rpm
